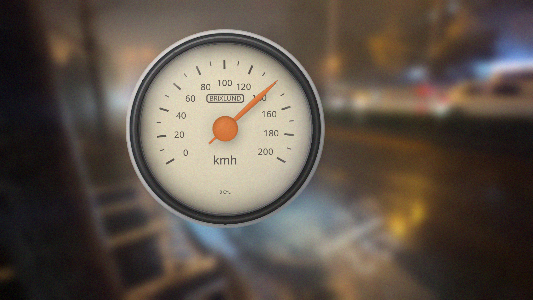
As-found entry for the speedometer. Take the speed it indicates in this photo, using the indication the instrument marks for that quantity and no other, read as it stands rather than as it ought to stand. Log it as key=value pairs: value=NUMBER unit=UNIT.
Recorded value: value=140 unit=km/h
